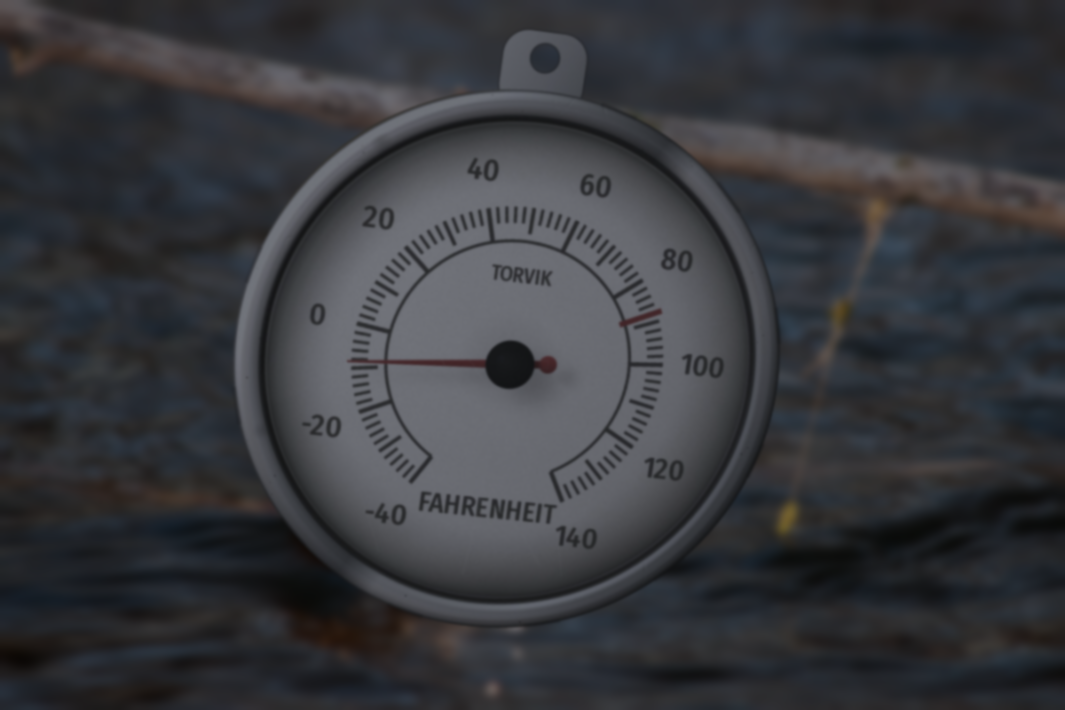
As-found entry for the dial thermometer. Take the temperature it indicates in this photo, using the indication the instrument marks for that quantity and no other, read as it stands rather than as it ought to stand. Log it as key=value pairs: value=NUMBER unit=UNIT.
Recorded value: value=-8 unit=°F
